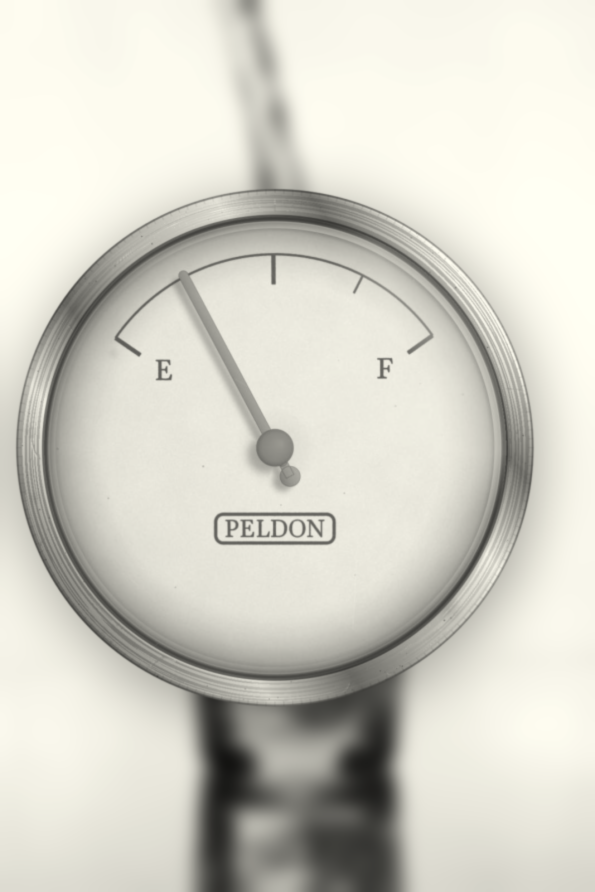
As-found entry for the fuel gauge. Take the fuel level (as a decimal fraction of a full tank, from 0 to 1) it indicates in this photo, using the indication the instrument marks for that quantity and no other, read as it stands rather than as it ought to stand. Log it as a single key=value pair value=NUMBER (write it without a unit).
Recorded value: value=0.25
